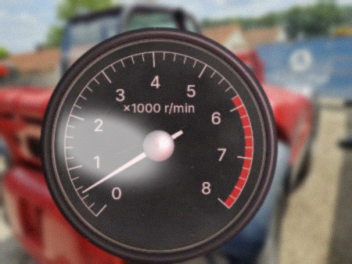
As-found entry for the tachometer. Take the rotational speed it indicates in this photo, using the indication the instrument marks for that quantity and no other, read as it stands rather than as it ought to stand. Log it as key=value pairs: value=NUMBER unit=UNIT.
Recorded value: value=500 unit=rpm
